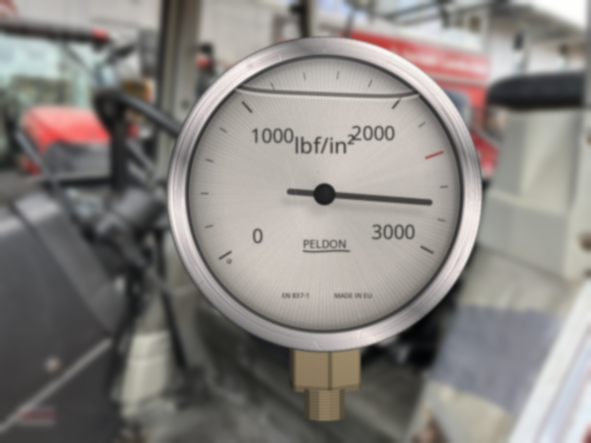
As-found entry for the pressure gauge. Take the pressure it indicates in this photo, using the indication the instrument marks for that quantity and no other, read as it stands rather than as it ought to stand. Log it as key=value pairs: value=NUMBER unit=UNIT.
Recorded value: value=2700 unit=psi
